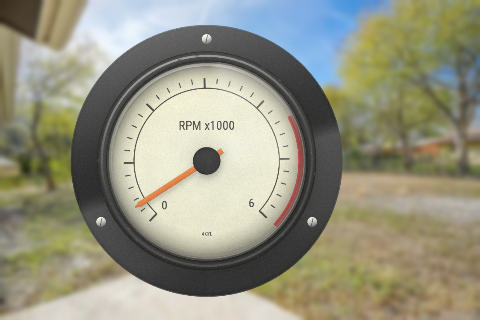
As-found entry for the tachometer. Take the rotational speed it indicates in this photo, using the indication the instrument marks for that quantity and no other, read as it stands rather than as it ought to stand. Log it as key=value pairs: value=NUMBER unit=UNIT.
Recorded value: value=300 unit=rpm
